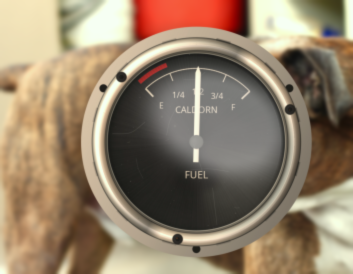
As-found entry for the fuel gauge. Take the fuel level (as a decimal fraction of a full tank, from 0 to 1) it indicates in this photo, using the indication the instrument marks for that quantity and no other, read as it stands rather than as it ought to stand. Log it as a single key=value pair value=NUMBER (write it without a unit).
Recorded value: value=0.5
